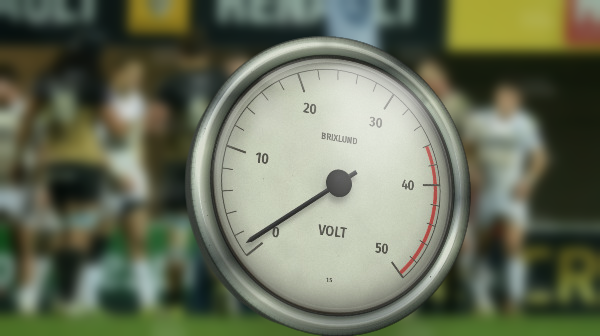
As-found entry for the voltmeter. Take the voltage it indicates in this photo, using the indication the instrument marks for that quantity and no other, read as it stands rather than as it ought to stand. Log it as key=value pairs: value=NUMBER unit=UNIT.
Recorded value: value=1 unit=V
